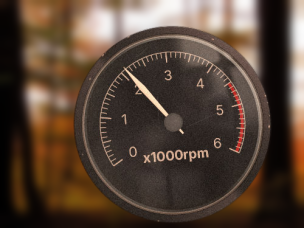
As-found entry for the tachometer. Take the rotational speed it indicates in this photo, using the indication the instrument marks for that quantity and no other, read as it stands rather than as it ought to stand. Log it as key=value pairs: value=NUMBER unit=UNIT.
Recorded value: value=2100 unit=rpm
